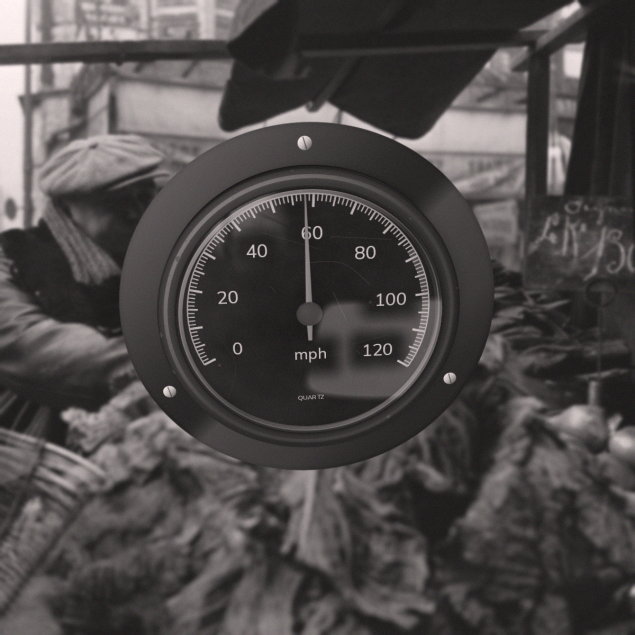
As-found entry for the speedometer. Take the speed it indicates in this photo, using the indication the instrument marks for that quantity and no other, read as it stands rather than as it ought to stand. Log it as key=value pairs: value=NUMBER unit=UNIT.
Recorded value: value=58 unit=mph
